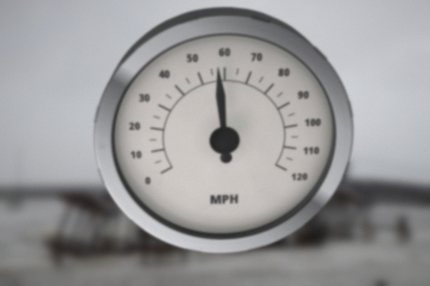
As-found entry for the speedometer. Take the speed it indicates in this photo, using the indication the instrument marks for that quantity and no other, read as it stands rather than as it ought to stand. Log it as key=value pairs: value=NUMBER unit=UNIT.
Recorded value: value=57.5 unit=mph
